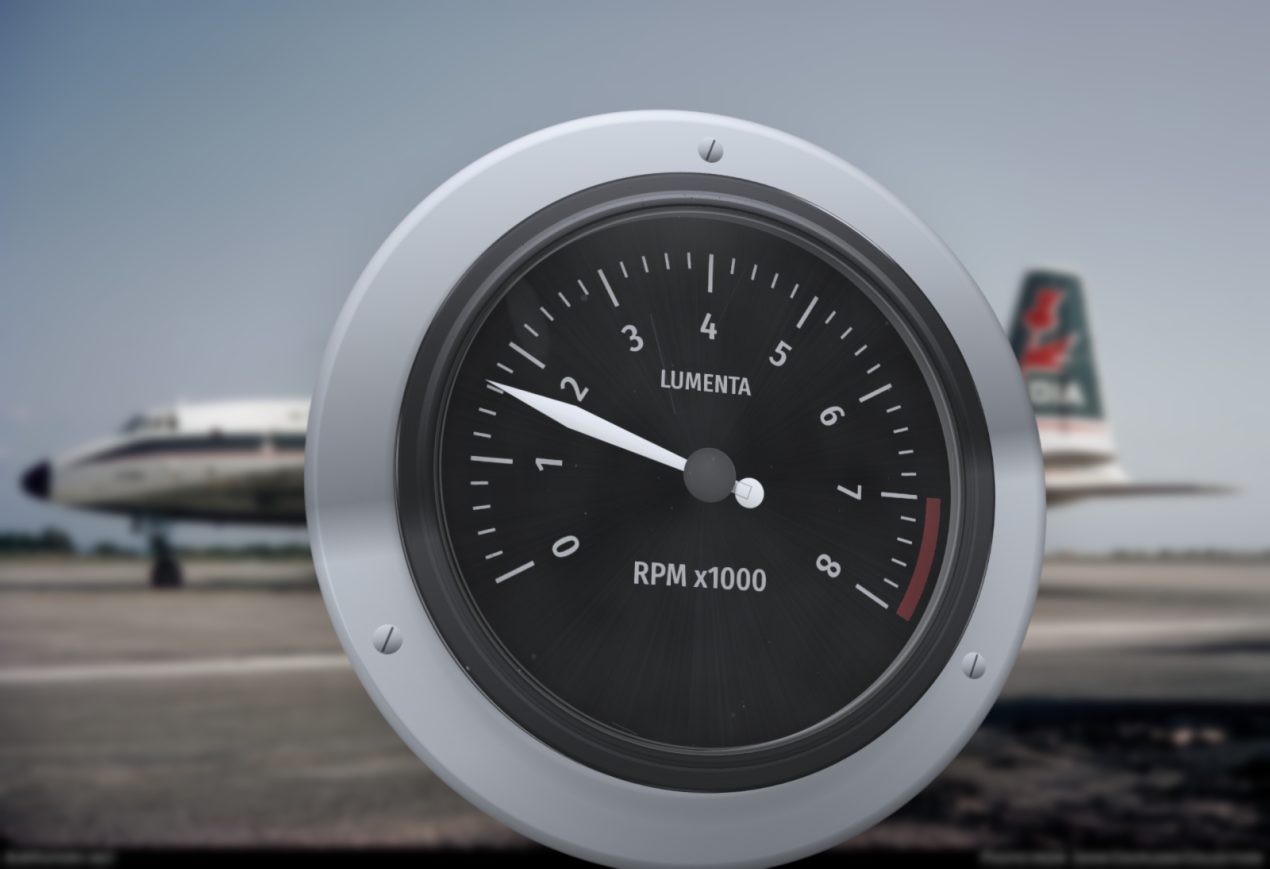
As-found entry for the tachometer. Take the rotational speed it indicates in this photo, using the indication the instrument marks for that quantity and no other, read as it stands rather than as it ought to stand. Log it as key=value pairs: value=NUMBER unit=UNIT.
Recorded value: value=1600 unit=rpm
